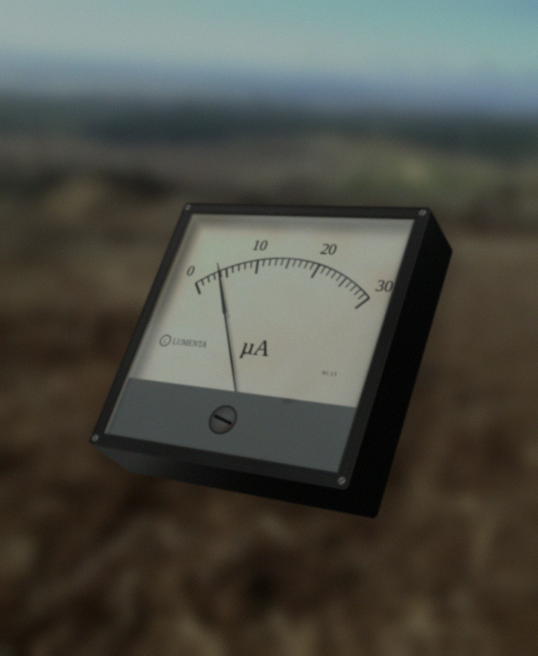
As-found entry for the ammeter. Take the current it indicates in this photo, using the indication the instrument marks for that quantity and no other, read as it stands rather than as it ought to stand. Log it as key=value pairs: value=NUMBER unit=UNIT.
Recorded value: value=4 unit=µA
